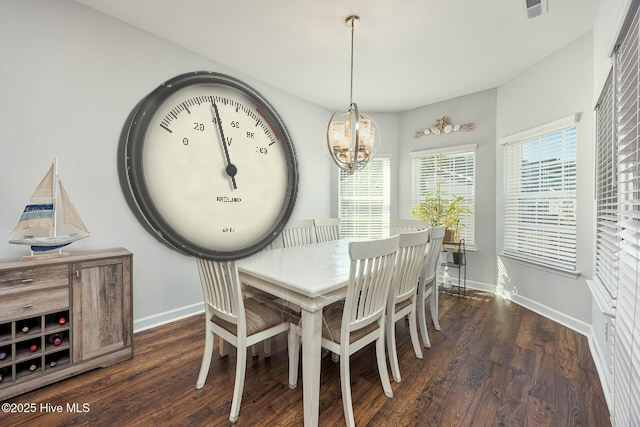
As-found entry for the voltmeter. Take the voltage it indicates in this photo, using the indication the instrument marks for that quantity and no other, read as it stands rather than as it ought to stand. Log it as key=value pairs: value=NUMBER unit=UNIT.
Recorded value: value=40 unit=V
